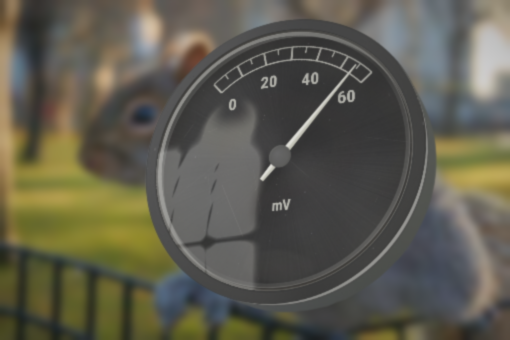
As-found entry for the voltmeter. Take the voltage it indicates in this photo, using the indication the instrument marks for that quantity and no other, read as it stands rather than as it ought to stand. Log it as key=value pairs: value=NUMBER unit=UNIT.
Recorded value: value=55 unit=mV
